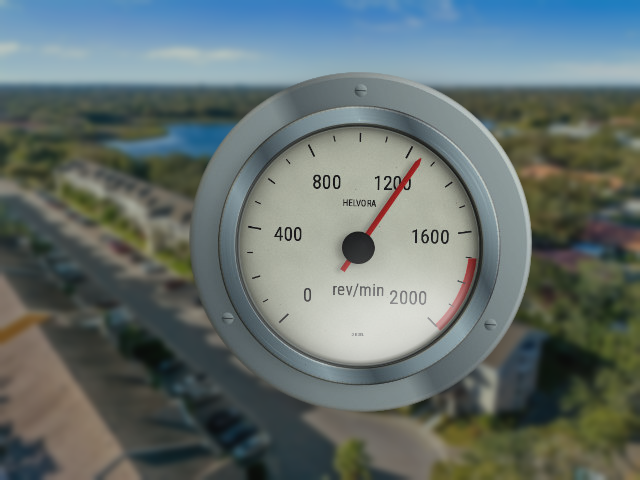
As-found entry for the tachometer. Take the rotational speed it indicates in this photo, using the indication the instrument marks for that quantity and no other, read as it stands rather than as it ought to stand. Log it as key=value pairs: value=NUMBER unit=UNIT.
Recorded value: value=1250 unit=rpm
